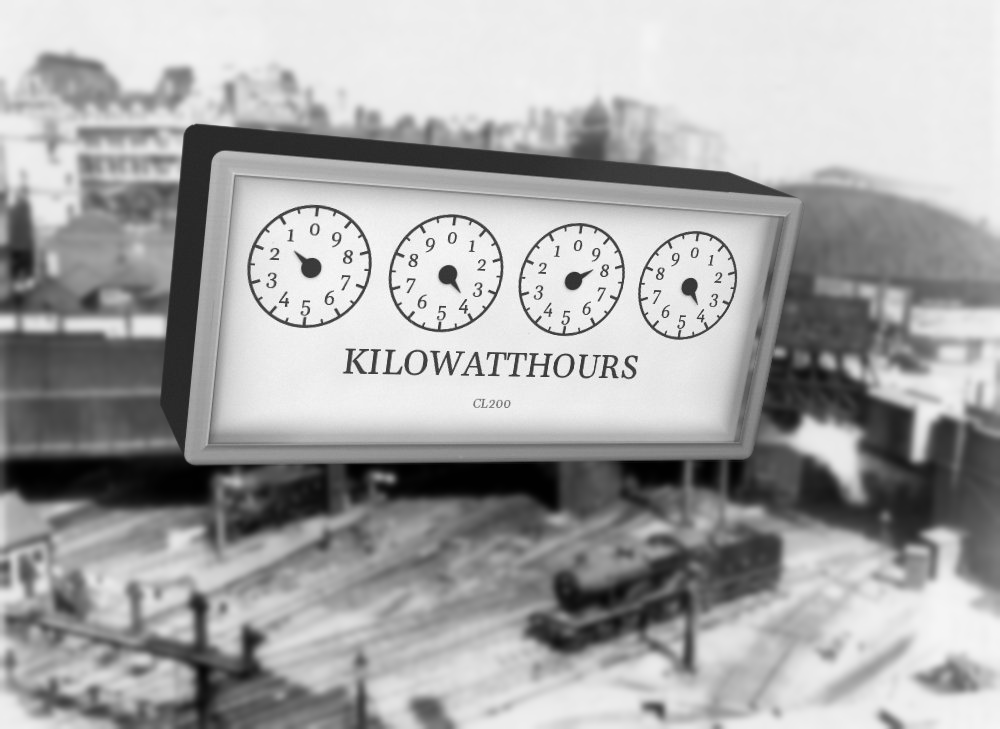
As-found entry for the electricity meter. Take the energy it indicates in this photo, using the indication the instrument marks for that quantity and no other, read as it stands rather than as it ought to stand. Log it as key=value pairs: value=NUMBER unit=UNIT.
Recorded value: value=1384 unit=kWh
